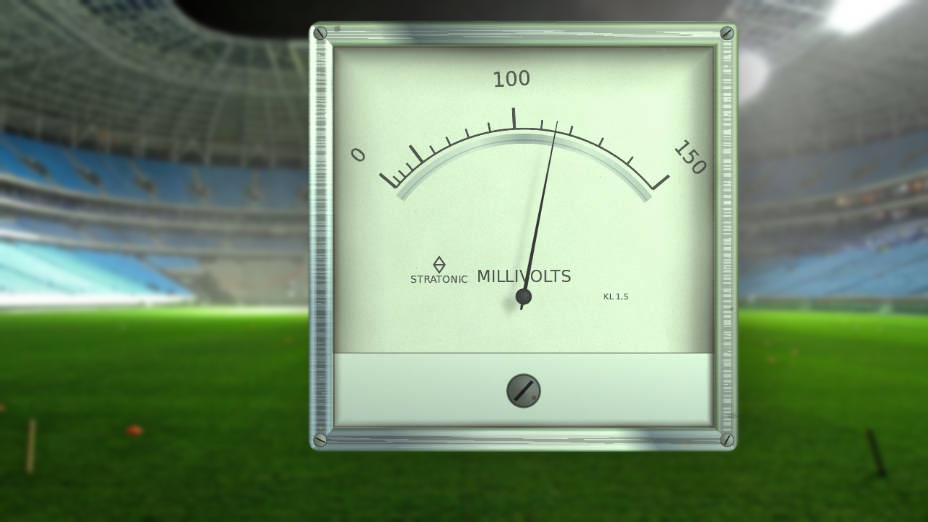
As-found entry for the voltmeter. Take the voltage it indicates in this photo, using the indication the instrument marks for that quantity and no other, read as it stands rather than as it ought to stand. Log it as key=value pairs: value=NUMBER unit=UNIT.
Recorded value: value=115 unit=mV
